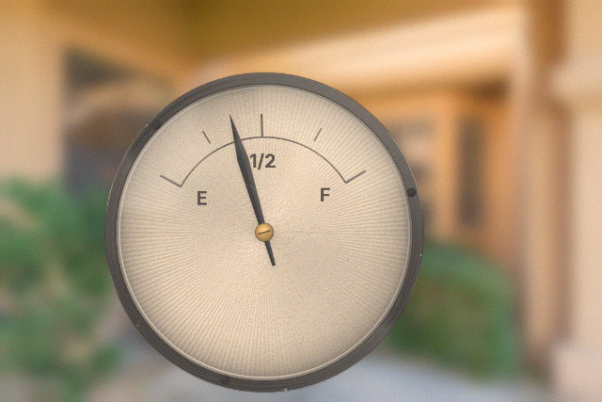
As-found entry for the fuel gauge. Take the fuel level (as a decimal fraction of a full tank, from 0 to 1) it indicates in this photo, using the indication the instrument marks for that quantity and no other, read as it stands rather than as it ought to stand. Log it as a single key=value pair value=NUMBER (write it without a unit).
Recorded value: value=0.375
